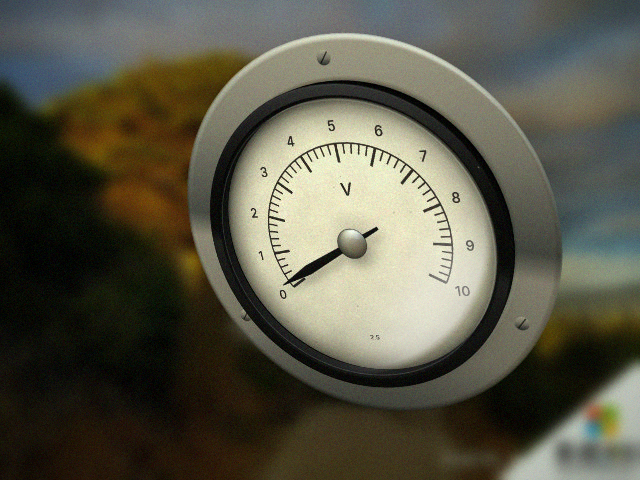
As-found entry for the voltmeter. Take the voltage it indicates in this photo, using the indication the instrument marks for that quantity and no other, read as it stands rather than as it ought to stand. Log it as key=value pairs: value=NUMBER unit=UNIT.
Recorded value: value=0.2 unit=V
